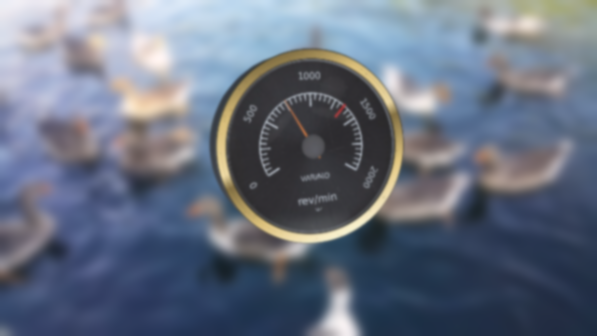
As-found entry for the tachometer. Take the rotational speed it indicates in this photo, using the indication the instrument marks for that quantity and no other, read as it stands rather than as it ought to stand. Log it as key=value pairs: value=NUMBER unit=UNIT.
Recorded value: value=750 unit=rpm
